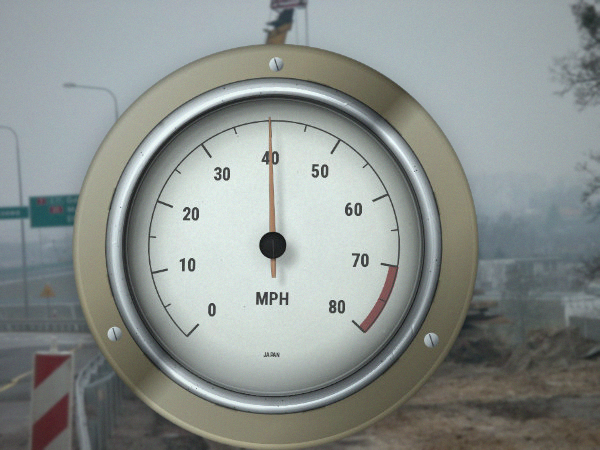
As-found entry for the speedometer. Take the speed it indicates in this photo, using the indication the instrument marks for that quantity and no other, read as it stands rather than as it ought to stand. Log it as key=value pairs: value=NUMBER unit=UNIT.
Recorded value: value=40 unit=mph
